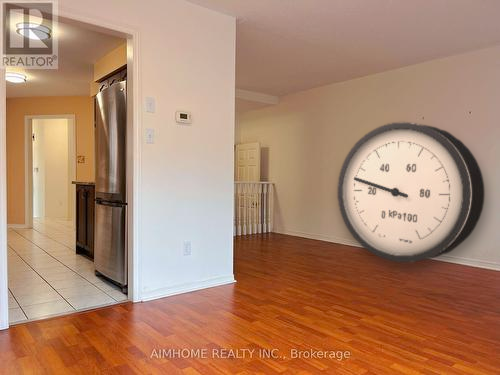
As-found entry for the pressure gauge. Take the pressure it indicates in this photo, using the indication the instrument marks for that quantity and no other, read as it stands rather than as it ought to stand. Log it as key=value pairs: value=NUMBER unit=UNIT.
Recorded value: value=25 unit=kPa
